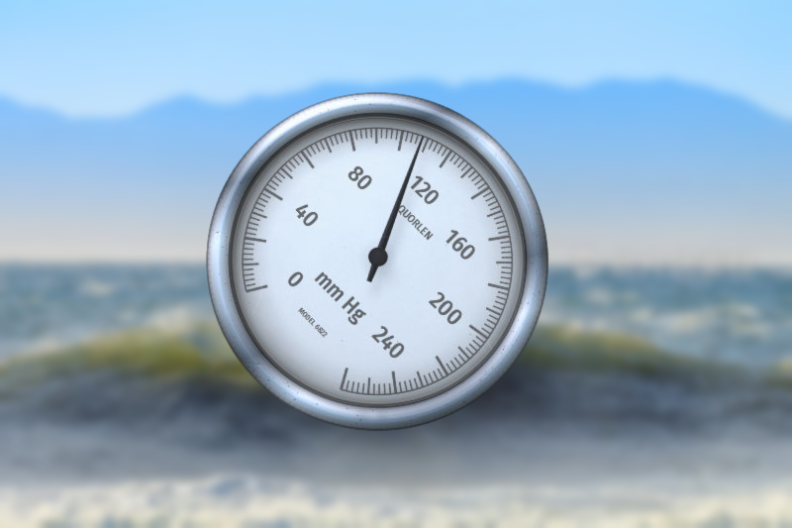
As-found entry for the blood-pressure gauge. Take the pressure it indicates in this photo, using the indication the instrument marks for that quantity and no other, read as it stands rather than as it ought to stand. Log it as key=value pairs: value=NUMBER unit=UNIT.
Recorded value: value=108 unit=mmHg
